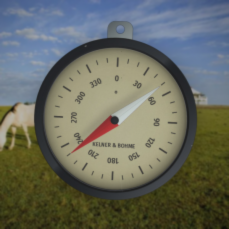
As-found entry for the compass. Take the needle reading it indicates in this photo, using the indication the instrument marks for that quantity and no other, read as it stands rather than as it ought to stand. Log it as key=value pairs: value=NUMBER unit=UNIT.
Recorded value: value=230 unit=°
